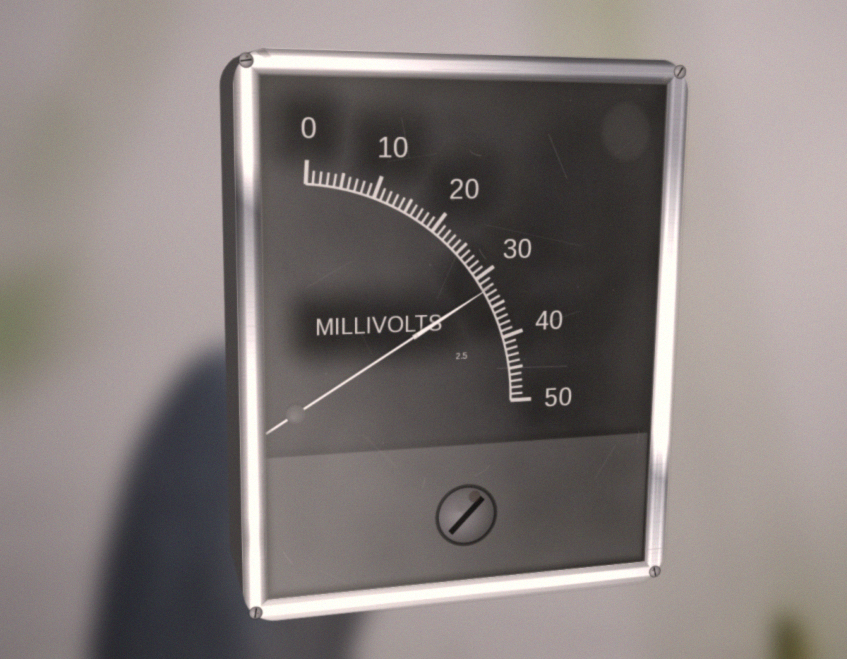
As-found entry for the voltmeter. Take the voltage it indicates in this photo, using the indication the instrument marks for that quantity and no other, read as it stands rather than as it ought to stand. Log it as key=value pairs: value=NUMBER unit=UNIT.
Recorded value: value=32 unit=mV
